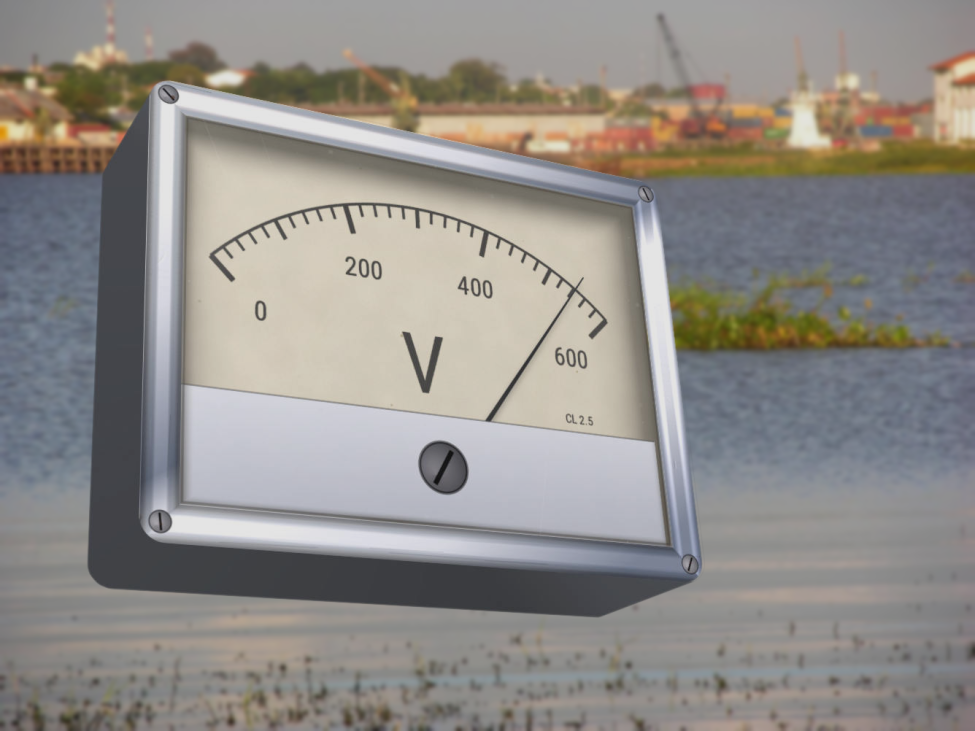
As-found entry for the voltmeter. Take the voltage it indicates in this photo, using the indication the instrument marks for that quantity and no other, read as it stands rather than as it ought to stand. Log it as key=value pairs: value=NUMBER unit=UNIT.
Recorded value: value=540 unit=V
